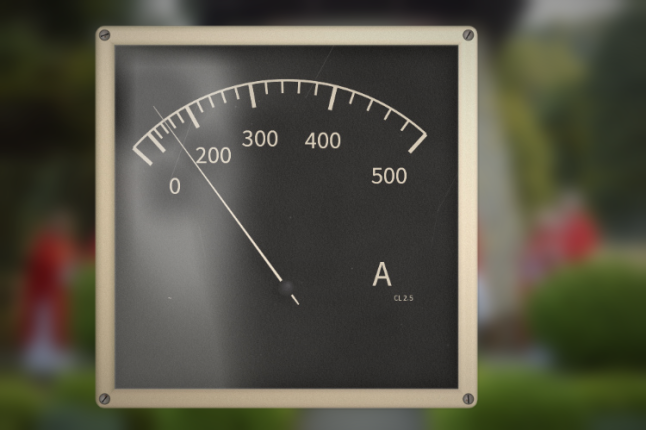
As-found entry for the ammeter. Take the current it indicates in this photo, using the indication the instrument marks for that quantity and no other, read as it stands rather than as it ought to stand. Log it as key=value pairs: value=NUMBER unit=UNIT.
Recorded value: value=150 unit=A
